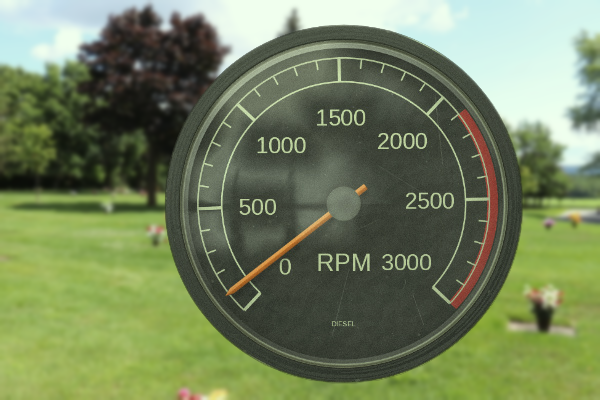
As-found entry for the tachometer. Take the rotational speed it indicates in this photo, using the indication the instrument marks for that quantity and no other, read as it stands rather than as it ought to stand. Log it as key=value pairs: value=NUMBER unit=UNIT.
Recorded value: value=100 unit=rpm
